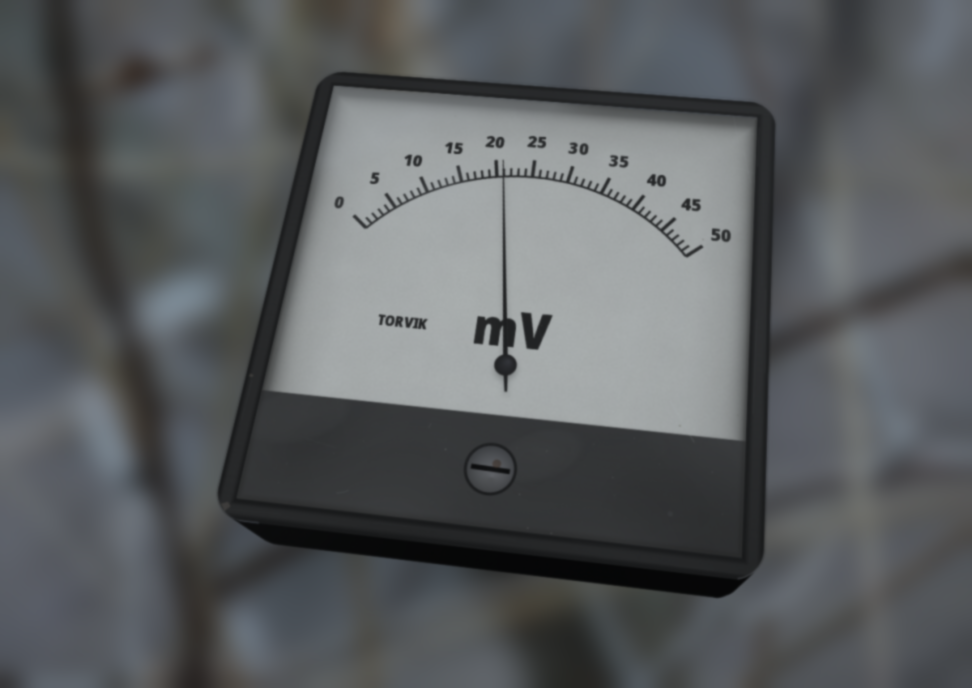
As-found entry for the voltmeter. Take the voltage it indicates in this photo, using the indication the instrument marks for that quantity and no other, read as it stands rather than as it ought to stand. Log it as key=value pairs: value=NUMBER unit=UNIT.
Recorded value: value=21 unit=mV
